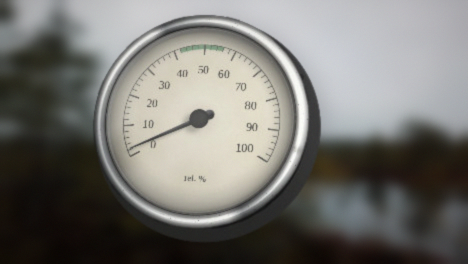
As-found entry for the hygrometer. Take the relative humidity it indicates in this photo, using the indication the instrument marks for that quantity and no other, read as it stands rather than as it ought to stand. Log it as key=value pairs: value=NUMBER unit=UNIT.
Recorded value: value=2 unit=%
